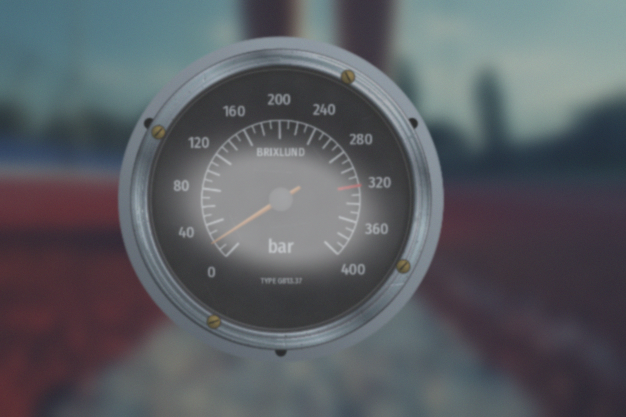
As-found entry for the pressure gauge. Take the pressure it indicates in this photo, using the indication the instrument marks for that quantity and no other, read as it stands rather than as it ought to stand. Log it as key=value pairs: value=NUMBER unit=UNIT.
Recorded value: value=20 unit=bar
